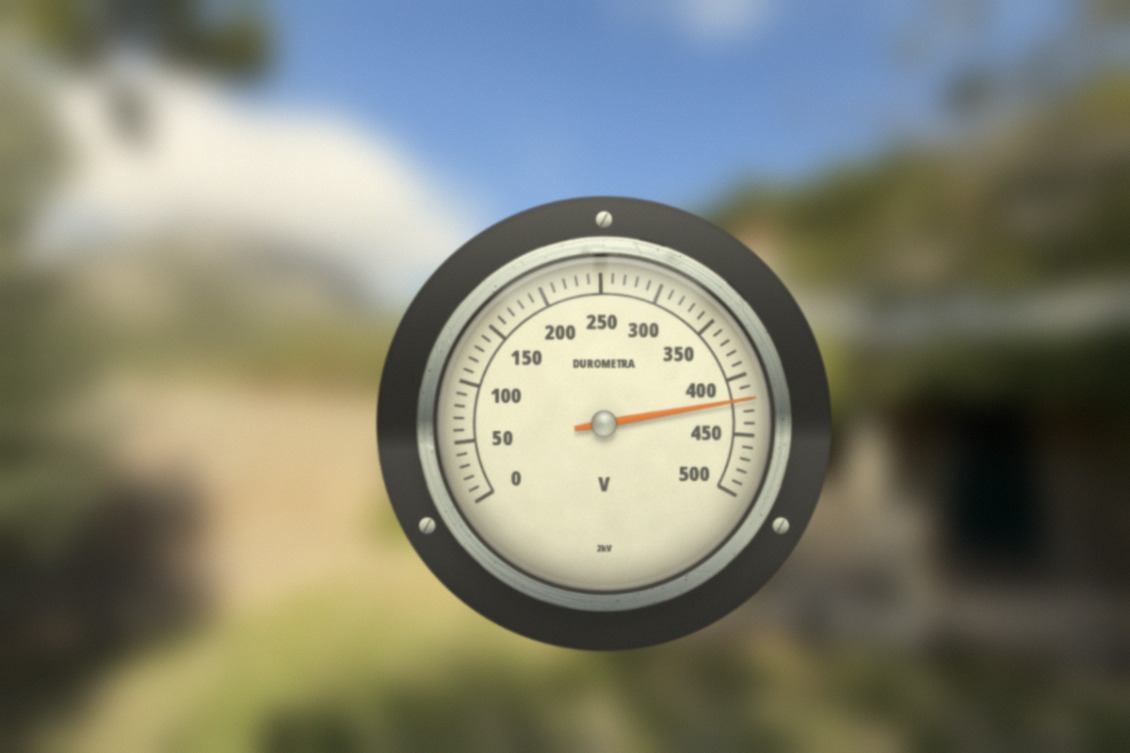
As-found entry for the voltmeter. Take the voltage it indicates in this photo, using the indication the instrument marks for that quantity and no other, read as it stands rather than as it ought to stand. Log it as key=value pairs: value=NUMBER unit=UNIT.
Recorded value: value=420 unit=V
